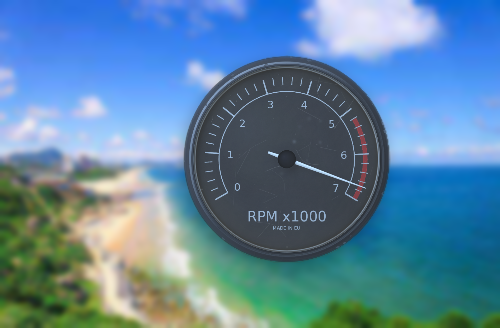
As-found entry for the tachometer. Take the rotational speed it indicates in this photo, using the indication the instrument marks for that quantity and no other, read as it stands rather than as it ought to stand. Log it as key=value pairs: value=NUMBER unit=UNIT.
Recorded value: value=6700 unit=rpm
